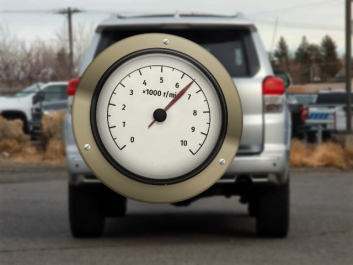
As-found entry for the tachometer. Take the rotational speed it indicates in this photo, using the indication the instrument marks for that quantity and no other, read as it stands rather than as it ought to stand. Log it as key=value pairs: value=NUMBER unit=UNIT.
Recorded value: value=6500 unit=rpm
